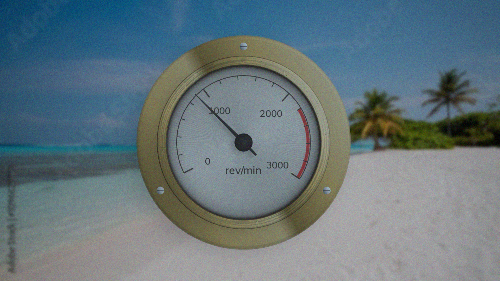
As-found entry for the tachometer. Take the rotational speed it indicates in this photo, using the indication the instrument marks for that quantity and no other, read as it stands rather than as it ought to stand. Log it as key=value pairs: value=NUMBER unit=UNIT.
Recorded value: value=900 unit=rpm
